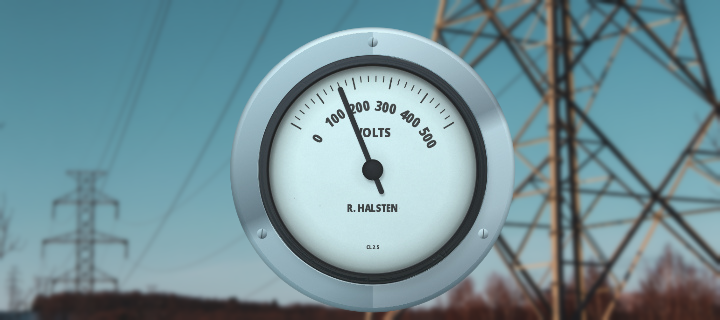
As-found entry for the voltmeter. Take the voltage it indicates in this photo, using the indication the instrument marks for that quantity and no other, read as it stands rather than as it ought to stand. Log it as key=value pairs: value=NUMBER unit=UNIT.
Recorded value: value=160 unit=V
